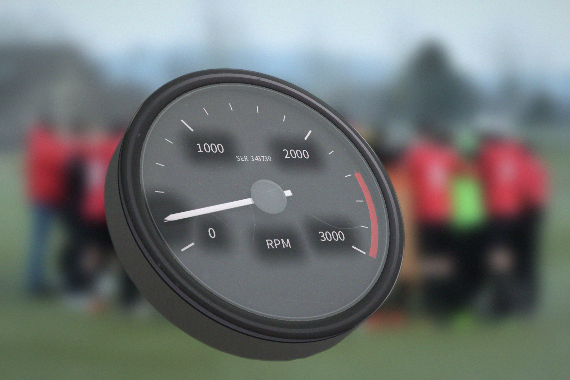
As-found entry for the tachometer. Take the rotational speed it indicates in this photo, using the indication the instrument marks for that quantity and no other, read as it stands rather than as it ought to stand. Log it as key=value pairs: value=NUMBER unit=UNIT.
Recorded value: value=200 unit=rpm
